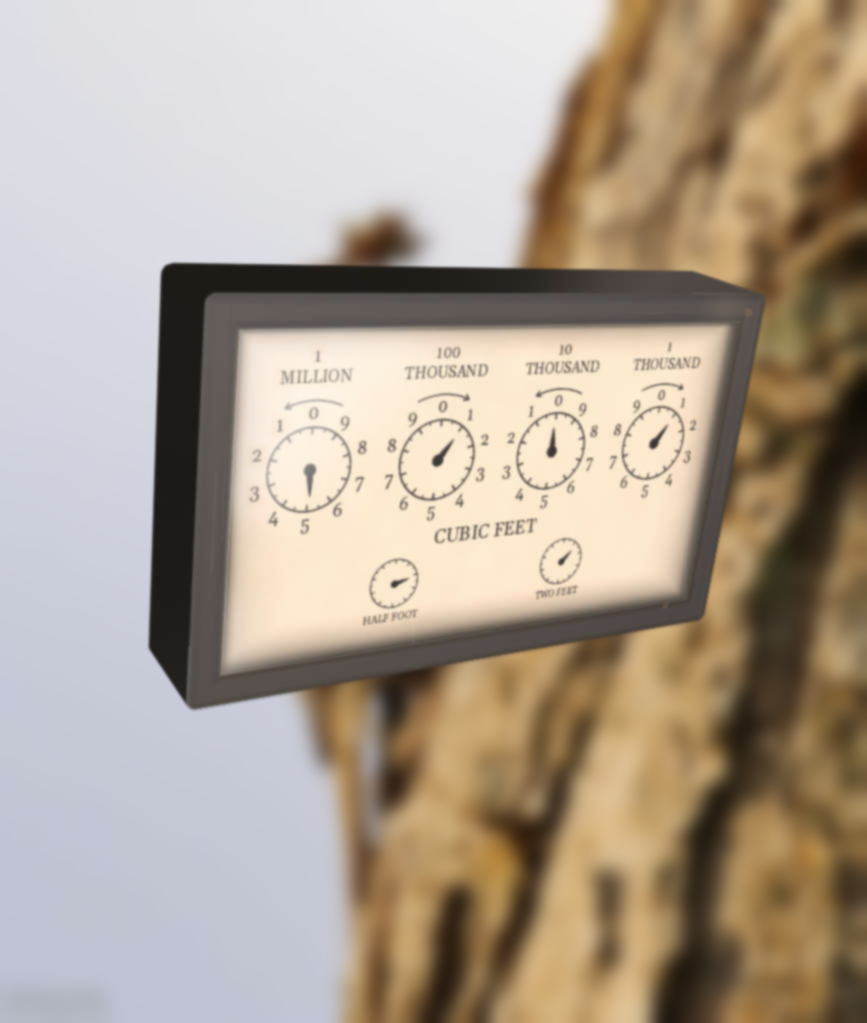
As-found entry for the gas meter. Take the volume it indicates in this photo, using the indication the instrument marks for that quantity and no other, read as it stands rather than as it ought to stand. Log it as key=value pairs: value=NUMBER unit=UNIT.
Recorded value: value=510100 unit=ft³
